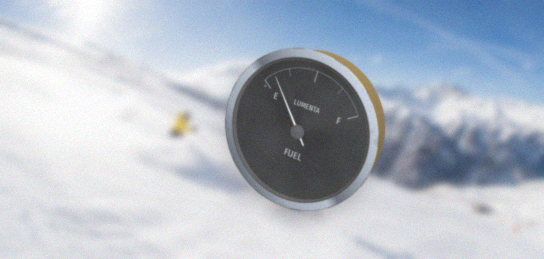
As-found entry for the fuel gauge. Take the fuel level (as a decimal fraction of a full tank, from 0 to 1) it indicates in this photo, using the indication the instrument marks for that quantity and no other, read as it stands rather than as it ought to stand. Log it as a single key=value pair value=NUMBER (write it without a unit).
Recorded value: value=0.125
